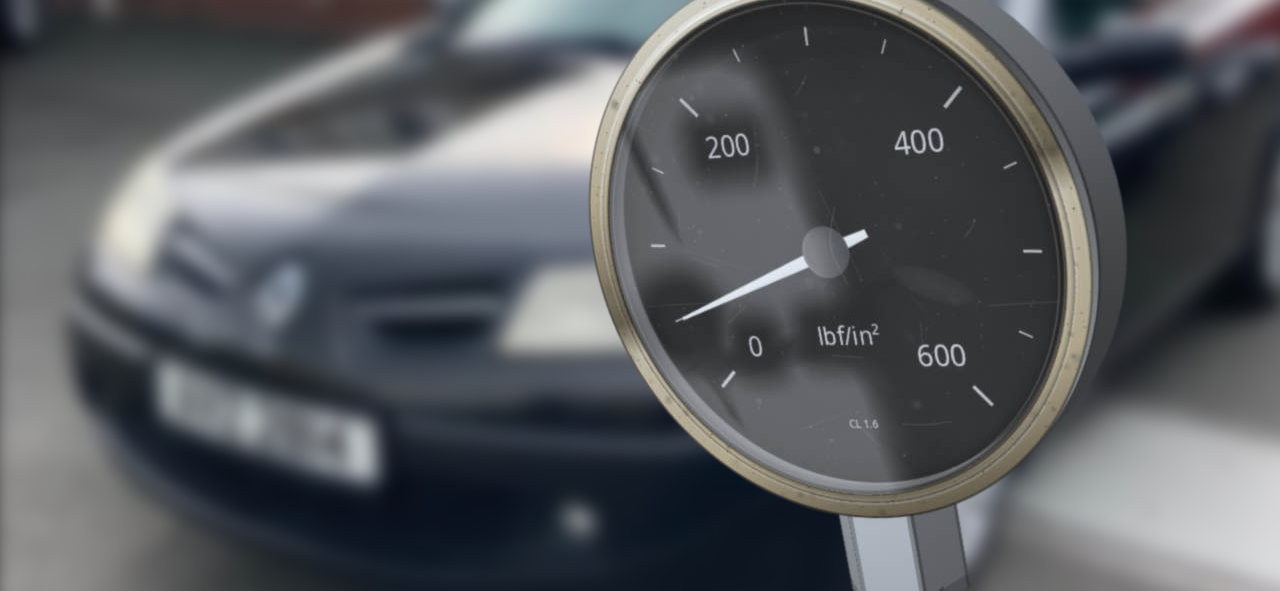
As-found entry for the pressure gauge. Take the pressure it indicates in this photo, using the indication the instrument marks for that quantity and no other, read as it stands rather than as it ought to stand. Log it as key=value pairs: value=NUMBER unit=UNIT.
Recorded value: value=50 unit=psi
